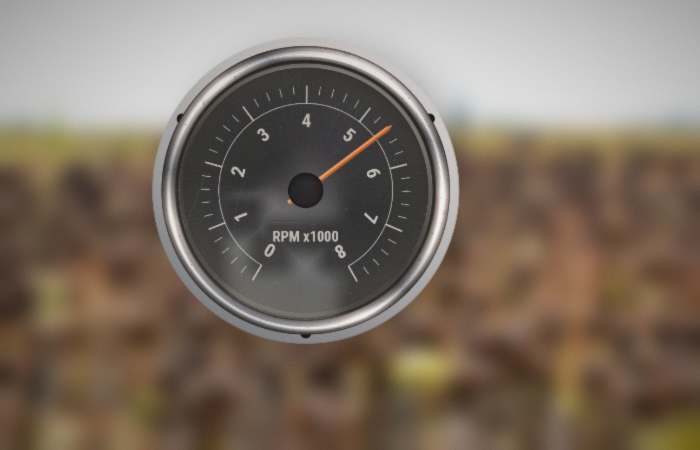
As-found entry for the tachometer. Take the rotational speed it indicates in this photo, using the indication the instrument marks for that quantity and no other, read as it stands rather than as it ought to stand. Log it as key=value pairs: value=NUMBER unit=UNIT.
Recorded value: value=5400 unit=rpm
